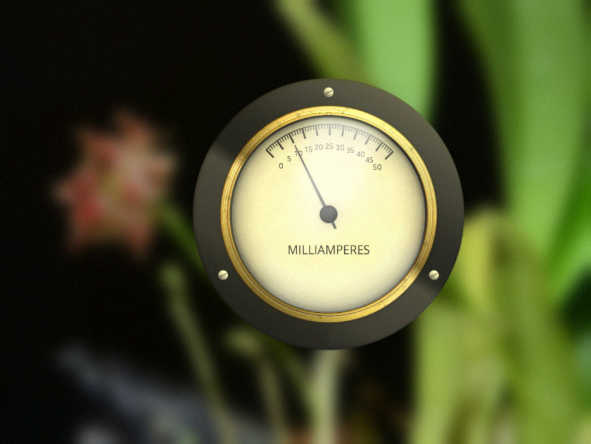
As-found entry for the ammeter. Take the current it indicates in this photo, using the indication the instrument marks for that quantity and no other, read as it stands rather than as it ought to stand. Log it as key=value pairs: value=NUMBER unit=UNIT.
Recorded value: value=10 unit=mA
